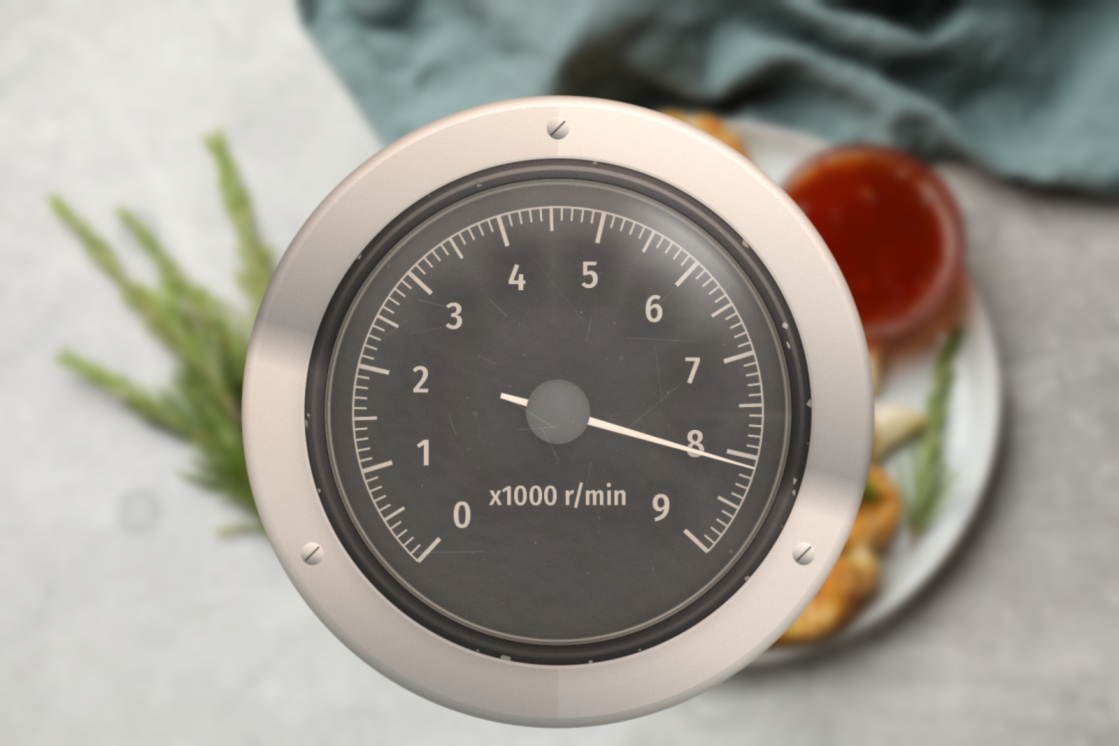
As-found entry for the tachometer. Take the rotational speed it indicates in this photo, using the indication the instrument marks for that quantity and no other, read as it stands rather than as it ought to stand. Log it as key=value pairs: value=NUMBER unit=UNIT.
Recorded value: value=8100 unit=rpm
